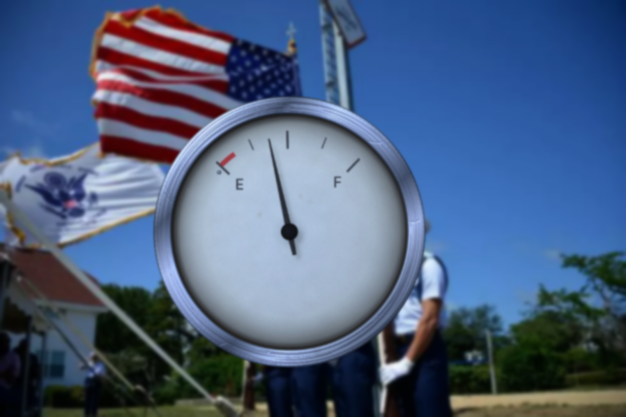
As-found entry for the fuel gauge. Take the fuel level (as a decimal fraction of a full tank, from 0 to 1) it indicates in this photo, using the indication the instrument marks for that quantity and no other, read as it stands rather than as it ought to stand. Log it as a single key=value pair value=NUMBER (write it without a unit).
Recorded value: value=0.375
